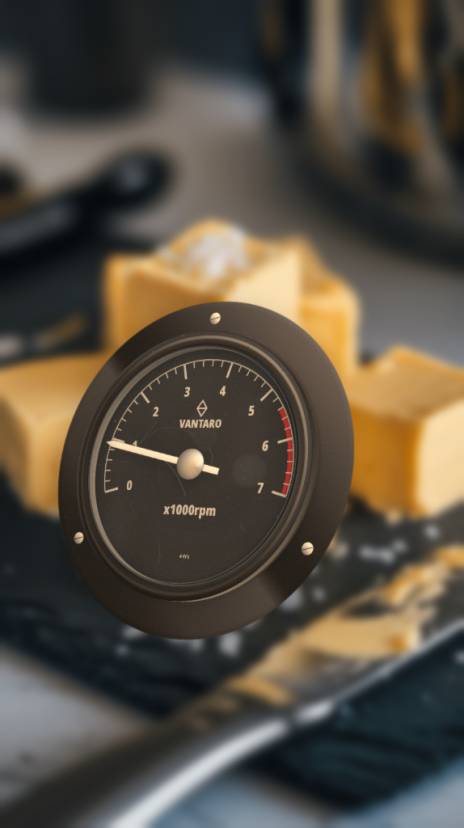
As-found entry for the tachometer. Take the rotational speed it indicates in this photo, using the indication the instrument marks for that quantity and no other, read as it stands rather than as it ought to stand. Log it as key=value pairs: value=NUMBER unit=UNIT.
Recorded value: value=900 unit=rpm
